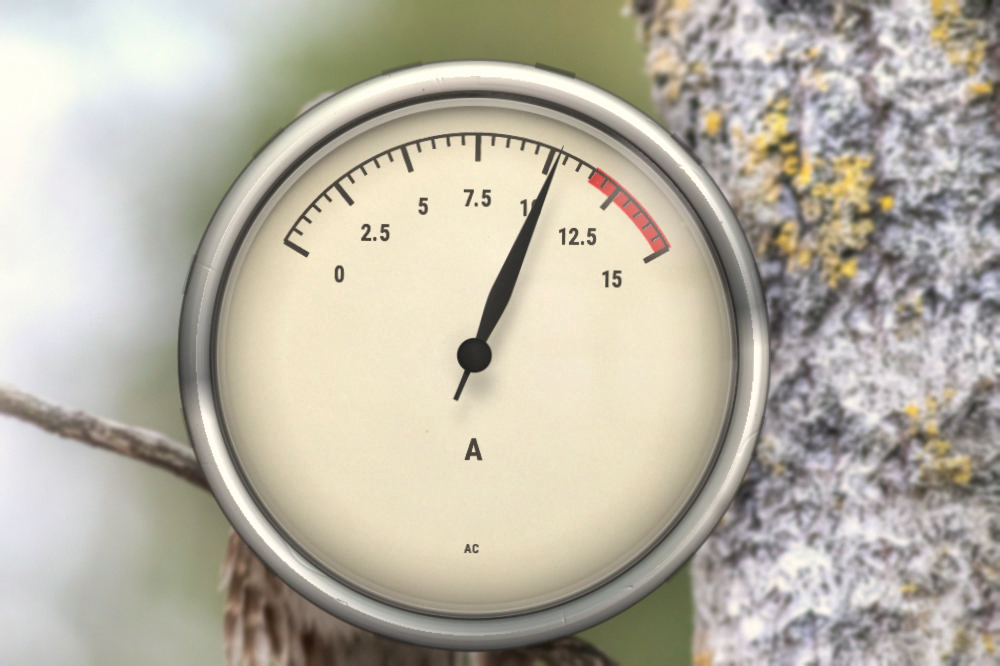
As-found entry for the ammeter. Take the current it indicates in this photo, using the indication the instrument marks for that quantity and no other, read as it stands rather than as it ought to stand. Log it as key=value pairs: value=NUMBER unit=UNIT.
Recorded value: value=10.25 unit=A
